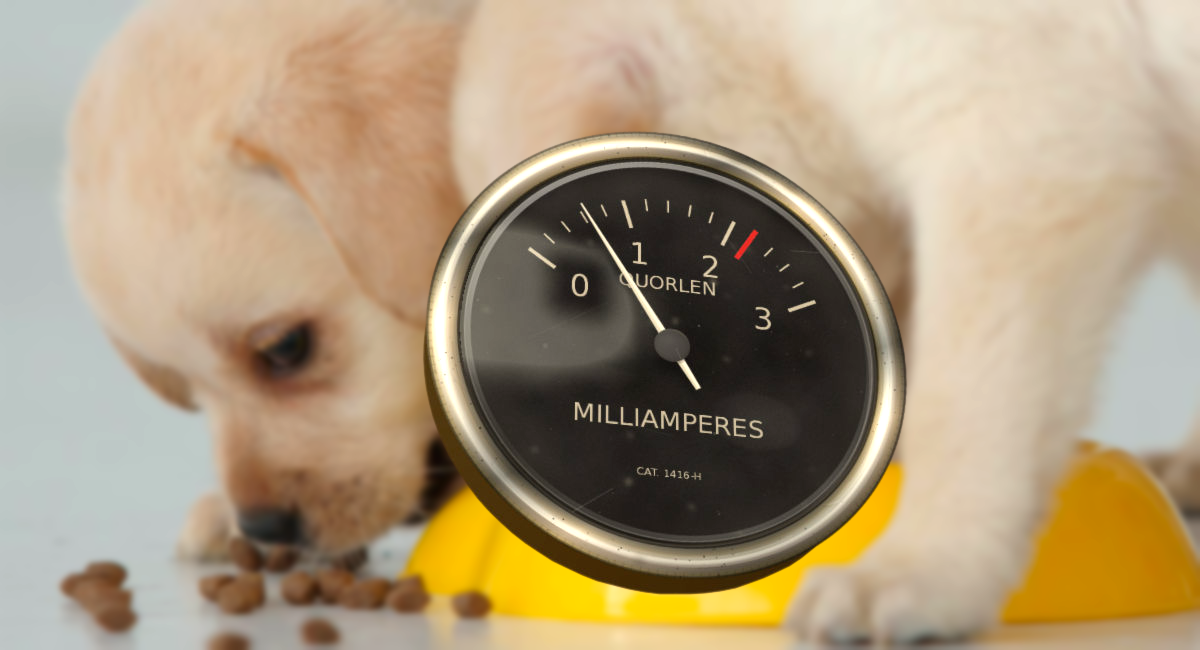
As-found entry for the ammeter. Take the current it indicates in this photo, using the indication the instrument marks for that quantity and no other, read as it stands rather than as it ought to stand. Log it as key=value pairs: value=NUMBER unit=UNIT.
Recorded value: value=0.6 unit=mA
